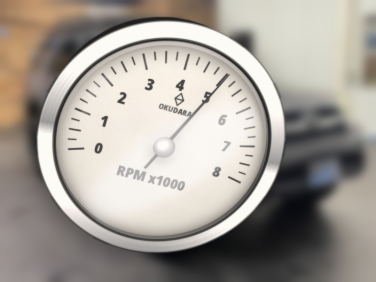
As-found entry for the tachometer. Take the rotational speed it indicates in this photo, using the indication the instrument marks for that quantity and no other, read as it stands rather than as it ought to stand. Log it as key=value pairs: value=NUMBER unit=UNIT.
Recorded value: value=5000 unit=rpm
